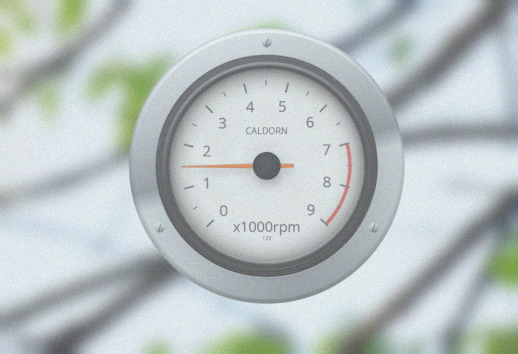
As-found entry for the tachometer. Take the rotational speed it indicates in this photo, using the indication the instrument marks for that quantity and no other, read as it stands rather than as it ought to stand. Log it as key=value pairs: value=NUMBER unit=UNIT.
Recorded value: value=1500 unit=rpm
